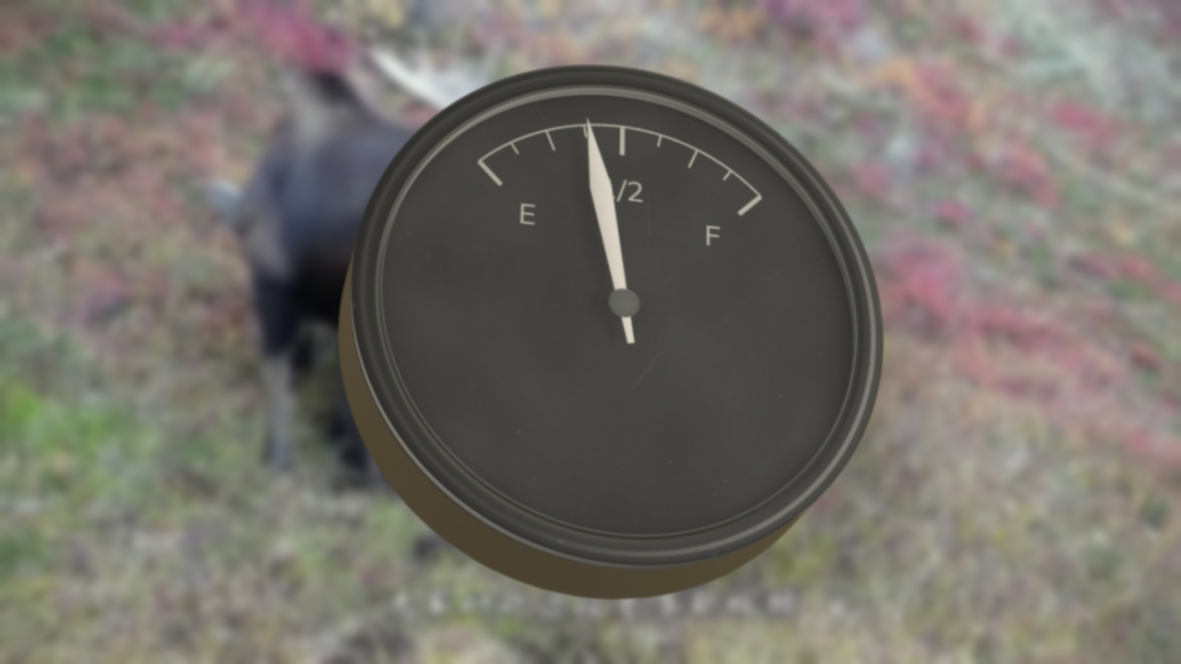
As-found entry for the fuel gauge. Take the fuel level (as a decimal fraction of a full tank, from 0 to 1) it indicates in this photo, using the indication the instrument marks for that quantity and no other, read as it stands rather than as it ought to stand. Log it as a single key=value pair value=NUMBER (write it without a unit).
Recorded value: value=0.375
